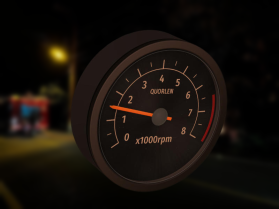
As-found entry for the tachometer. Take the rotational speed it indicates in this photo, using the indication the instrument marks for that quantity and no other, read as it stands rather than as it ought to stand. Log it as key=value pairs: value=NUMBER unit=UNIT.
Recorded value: value=1500 unit=rpm
